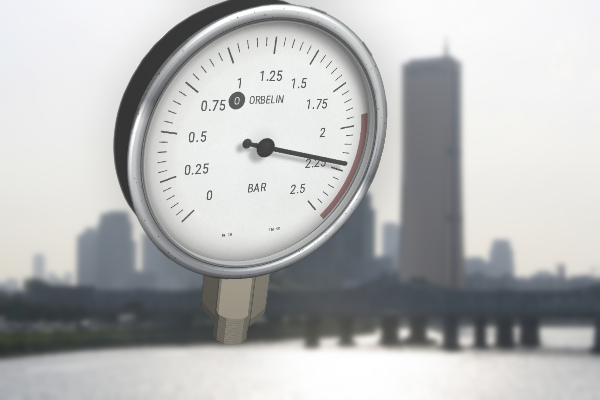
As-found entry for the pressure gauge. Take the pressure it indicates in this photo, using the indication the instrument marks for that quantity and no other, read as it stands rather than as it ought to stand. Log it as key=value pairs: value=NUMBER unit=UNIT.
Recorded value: value=2.2 unit=bar
